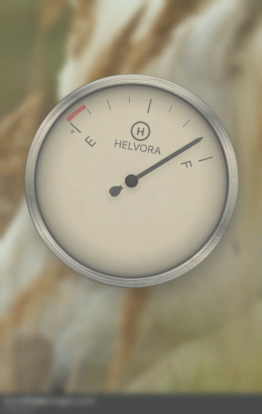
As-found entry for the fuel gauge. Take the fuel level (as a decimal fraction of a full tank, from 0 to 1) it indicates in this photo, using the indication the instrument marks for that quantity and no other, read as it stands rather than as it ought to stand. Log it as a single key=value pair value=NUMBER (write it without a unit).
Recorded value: value=0.875
